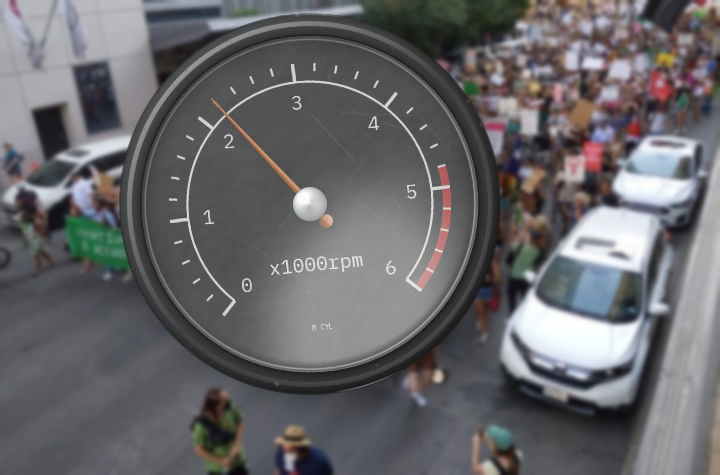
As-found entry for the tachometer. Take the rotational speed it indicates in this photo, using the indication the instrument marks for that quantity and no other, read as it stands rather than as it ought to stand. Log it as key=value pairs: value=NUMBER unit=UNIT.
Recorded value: value=2200 unit=rpm
